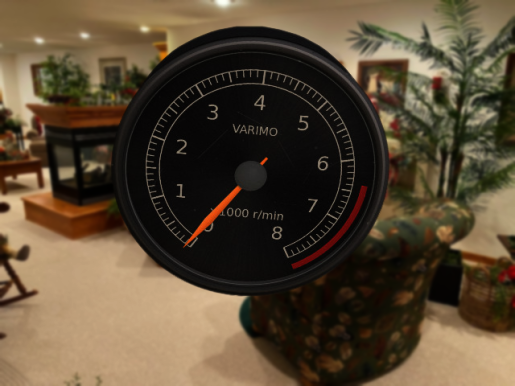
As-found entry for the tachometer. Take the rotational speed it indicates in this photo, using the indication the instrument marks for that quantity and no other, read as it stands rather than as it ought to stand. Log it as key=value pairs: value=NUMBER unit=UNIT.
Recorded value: value=100 unit=rpm
